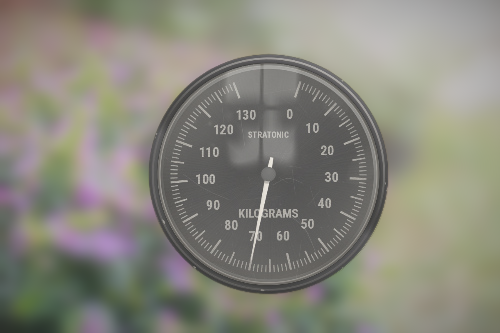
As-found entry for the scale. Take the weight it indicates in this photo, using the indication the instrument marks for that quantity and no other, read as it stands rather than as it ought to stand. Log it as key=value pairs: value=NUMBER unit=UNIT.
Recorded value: value=70 unit=kg
